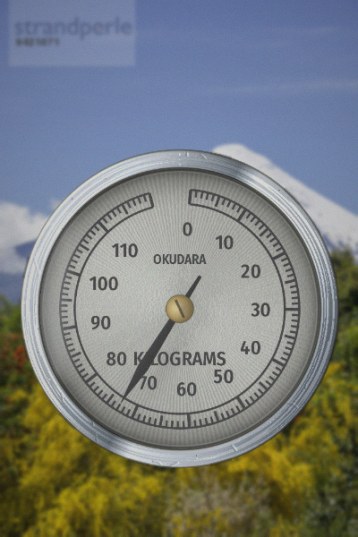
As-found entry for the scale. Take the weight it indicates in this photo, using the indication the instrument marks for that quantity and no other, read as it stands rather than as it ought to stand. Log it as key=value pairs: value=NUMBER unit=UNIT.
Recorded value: value=73 unit=kg
